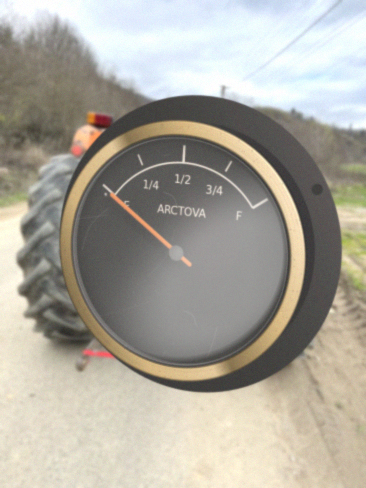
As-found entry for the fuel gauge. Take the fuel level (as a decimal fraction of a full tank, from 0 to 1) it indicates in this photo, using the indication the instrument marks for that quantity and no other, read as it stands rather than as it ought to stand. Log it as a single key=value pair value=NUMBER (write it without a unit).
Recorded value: value=0
